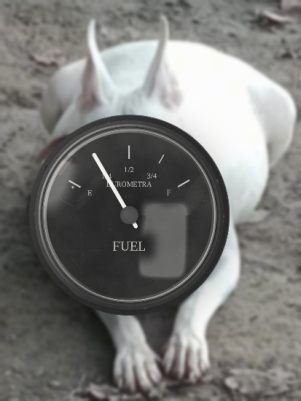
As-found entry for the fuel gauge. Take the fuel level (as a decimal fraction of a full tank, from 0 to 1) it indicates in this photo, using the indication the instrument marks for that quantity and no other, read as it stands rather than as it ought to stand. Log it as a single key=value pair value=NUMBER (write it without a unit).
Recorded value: value=0.25
